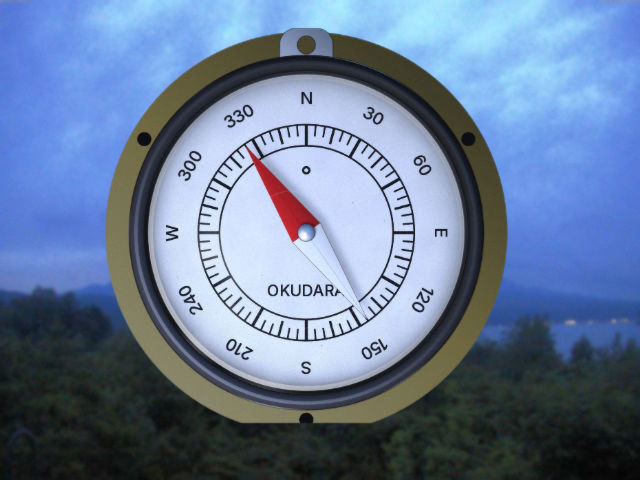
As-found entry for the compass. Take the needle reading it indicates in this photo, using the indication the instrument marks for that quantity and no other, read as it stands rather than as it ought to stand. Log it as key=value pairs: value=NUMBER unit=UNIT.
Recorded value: value=325 unit=°
